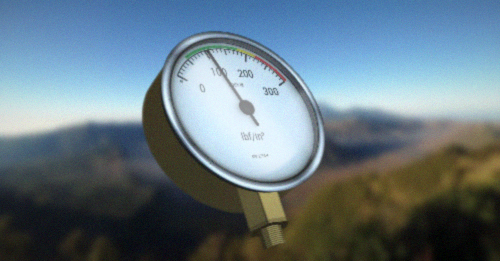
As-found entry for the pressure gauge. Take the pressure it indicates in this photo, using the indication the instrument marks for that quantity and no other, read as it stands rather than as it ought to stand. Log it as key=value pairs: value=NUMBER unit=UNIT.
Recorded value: value=100 unit=psi
